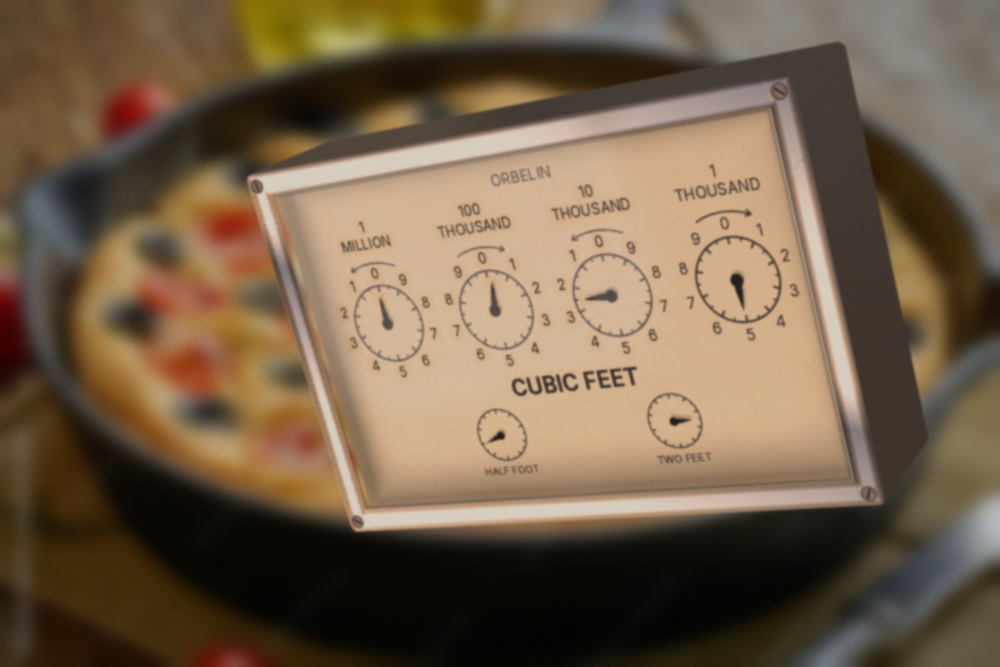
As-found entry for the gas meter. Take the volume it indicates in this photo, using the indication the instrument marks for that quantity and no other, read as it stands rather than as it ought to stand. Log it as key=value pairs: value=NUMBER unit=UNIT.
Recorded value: value=2500 unit=ft³
